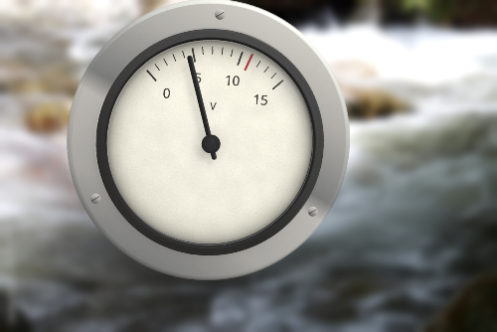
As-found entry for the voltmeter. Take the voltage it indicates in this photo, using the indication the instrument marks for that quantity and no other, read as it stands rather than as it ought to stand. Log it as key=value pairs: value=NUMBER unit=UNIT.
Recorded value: value=4.5 unit=V
